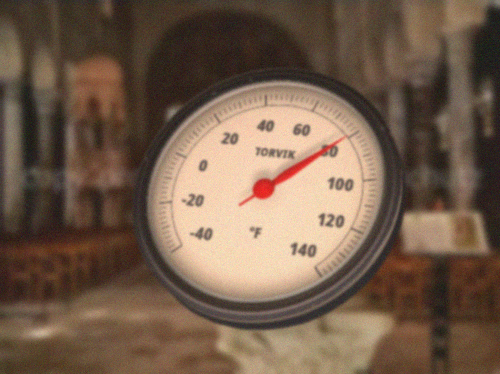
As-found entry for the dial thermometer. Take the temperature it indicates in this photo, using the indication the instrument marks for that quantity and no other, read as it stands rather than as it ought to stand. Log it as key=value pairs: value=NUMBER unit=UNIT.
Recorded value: value=80 unit=°F
